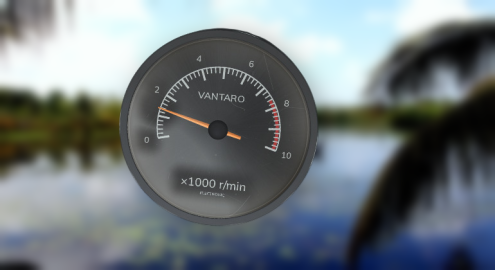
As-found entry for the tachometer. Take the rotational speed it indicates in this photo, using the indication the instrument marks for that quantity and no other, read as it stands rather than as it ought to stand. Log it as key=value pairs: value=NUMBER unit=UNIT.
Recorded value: value=1400 unit=rpm
